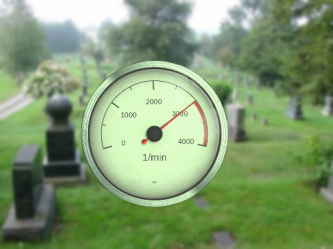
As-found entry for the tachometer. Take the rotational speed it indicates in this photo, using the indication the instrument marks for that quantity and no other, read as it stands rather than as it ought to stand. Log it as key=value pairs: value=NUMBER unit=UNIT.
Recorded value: value=3000 unit=rpm
